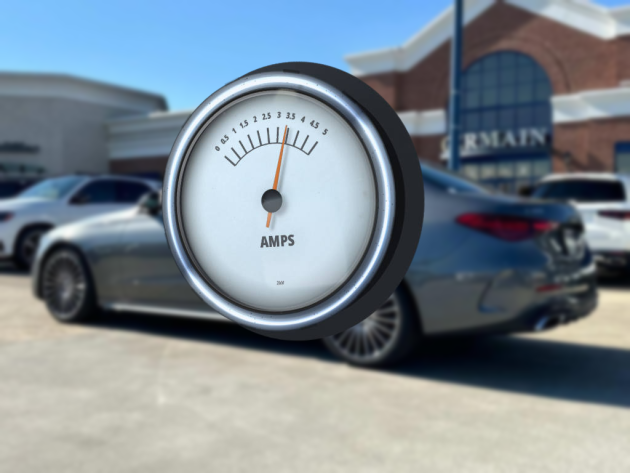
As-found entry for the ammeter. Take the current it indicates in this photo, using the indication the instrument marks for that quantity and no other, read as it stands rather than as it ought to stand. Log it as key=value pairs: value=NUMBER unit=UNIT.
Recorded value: value=3.5 unit=A
